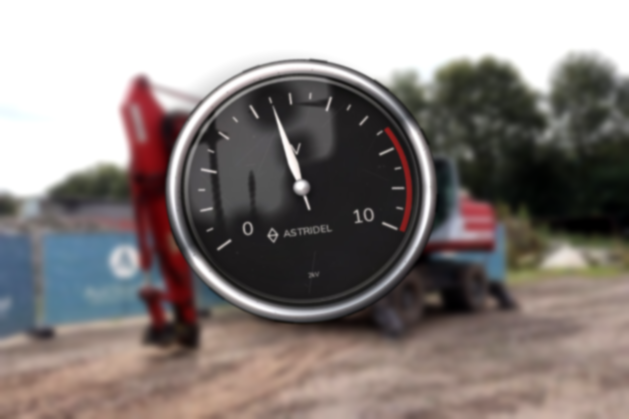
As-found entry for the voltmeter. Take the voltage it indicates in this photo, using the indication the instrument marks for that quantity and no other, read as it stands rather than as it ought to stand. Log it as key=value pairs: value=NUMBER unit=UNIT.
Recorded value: value=4.5 unit=V
